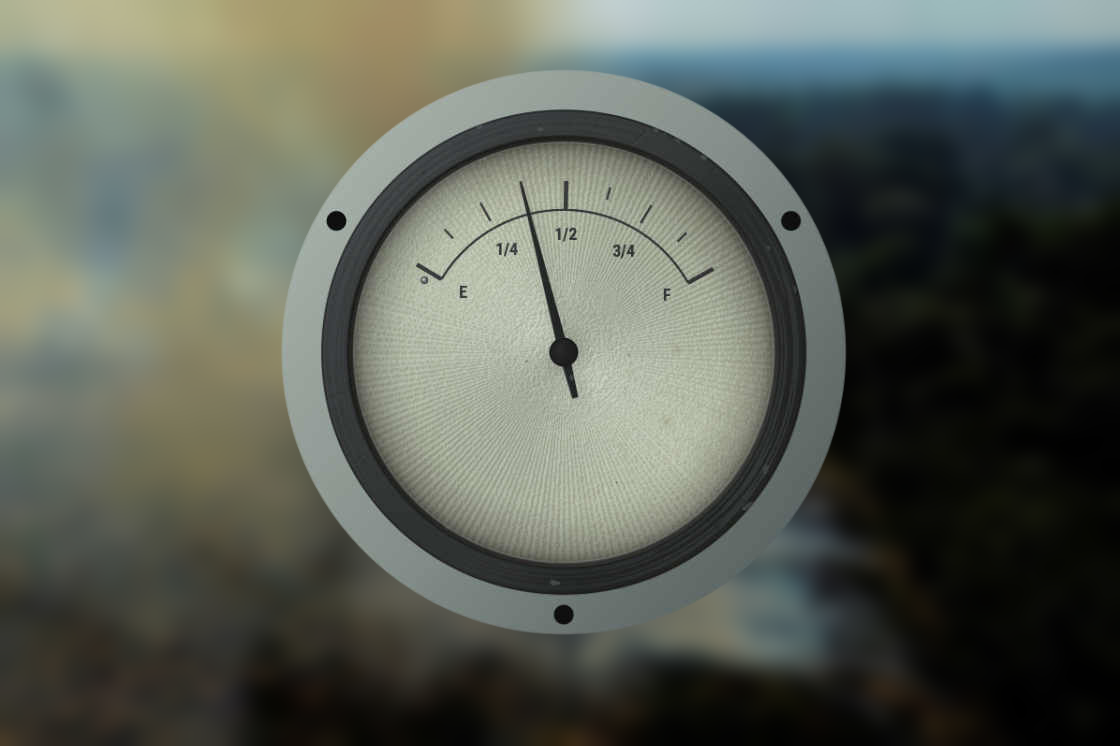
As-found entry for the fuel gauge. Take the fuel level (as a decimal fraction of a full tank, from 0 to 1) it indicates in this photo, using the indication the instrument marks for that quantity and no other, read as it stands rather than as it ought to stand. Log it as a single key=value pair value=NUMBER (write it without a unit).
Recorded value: value=0.375
